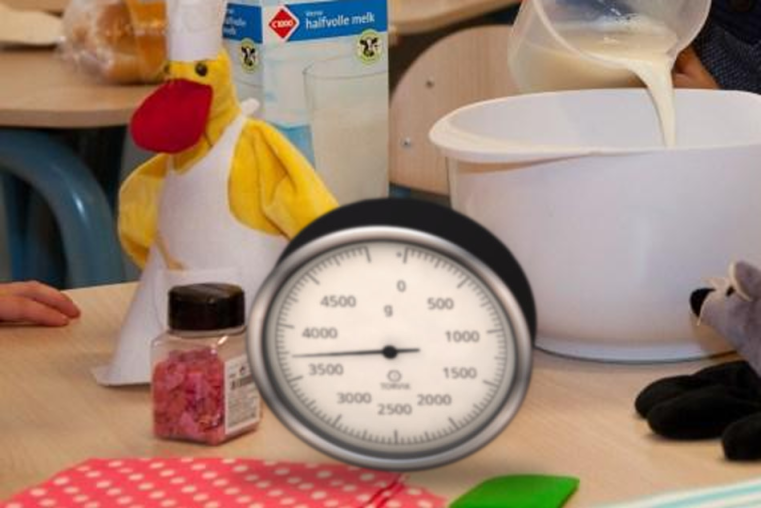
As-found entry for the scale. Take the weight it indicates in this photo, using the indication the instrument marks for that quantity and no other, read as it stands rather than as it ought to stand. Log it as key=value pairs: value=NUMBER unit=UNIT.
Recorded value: value=3750 unit=g
